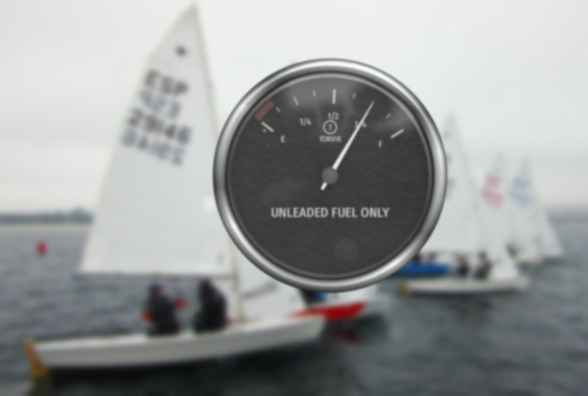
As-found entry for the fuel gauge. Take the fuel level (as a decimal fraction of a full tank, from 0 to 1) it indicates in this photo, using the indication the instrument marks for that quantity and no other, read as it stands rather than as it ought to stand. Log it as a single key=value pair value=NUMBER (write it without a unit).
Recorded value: value=0.75
